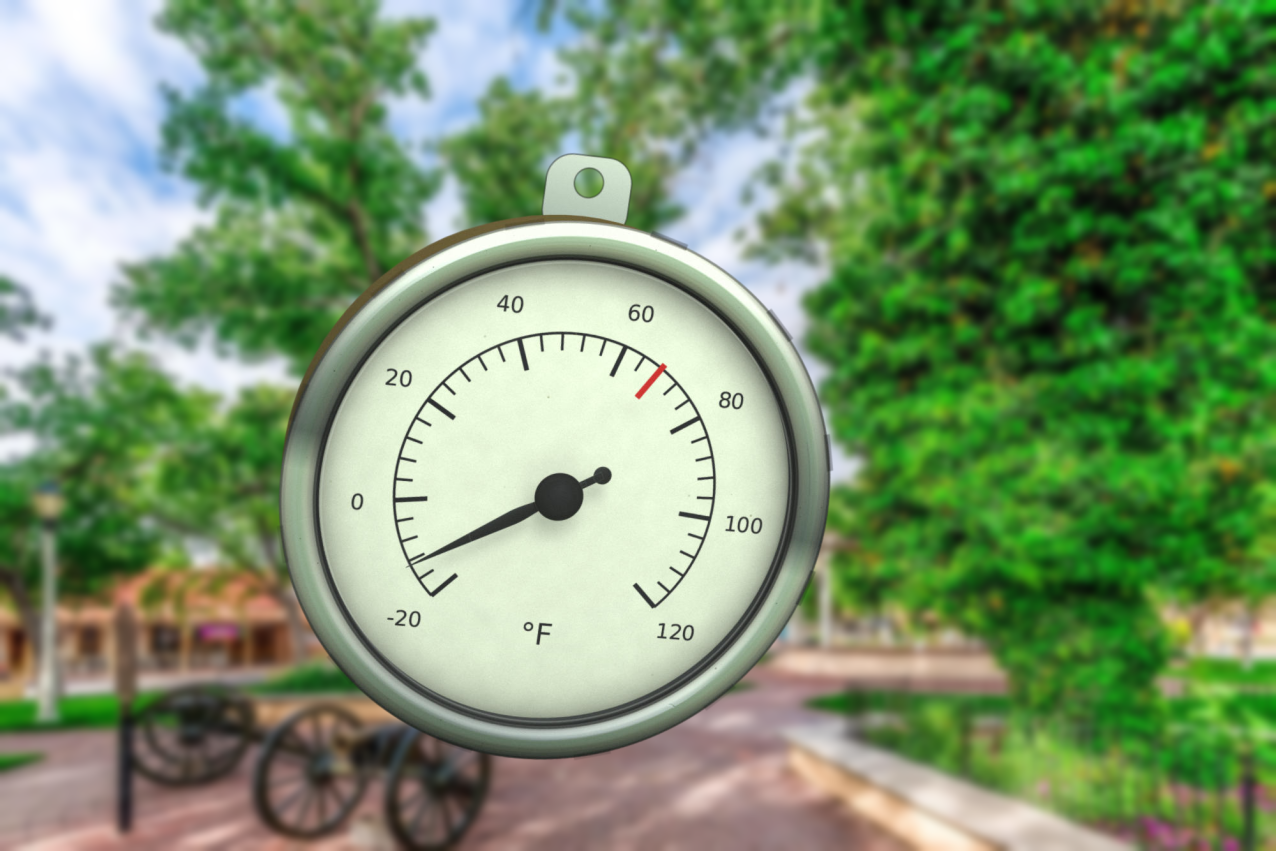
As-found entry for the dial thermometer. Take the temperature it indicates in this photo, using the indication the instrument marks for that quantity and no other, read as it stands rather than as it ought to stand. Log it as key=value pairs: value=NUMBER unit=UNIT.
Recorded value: value=-12 unit=°F
